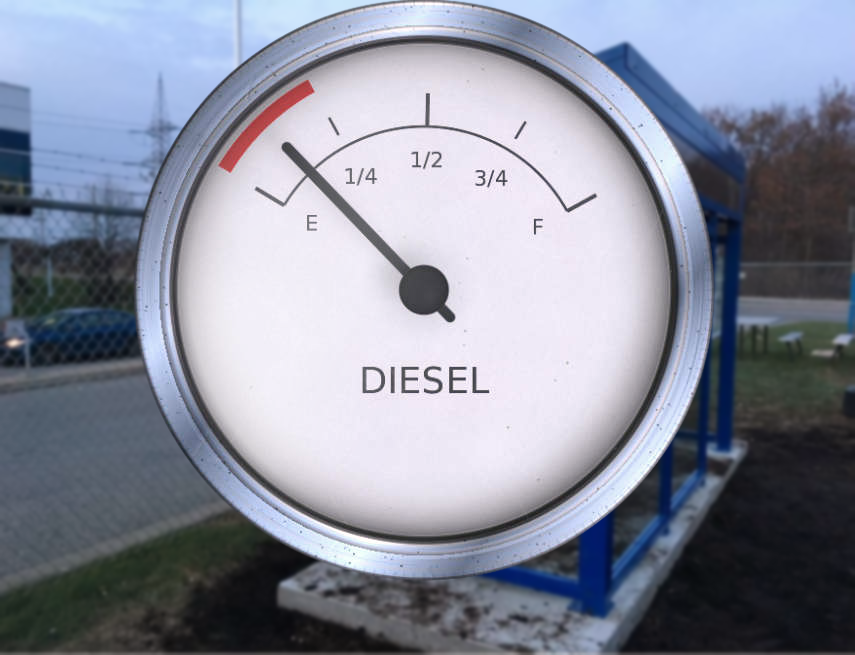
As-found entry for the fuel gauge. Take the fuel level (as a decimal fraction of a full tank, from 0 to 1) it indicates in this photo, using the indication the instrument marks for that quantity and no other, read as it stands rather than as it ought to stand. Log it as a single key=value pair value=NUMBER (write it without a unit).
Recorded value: value=0.125
